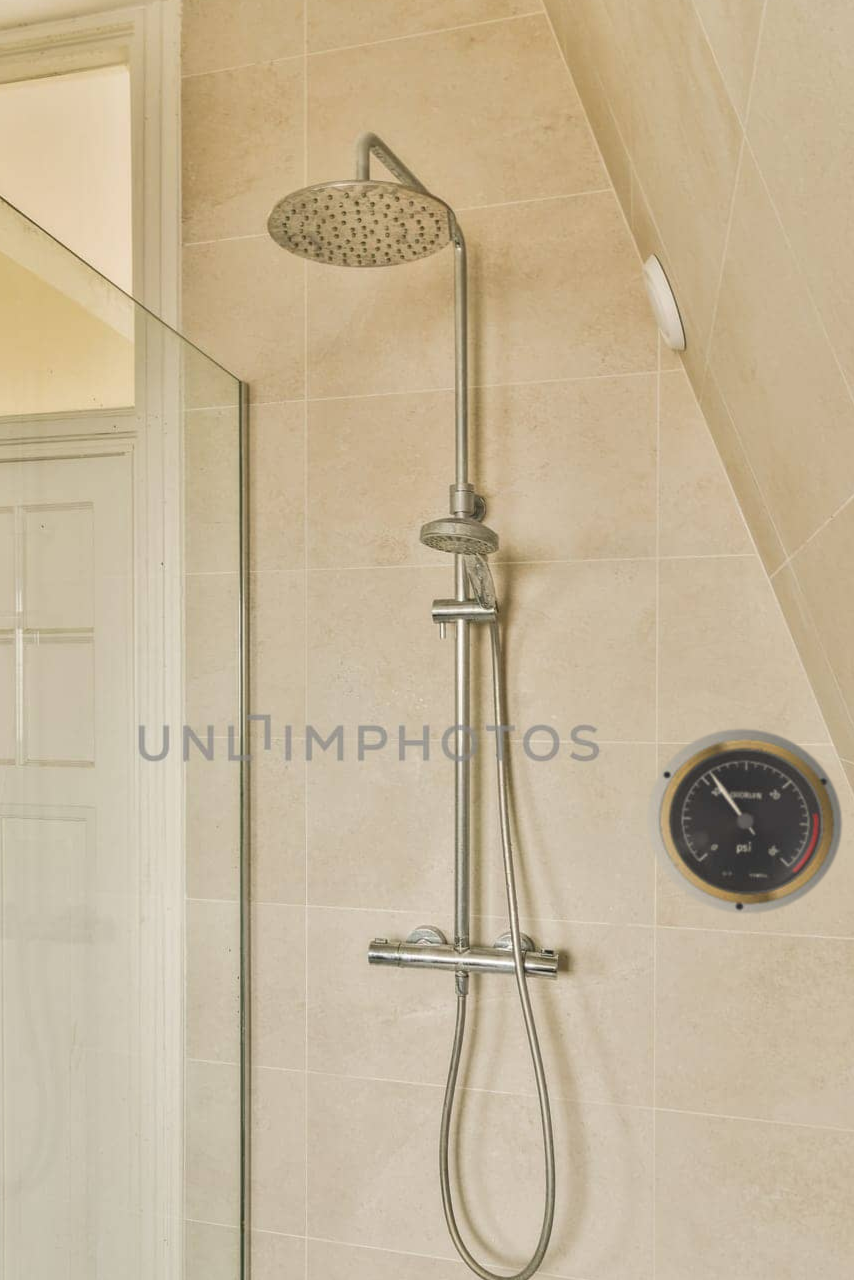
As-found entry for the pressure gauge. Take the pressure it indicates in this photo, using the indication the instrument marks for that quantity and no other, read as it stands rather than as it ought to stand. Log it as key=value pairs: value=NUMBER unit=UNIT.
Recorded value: value=11 unit=psi
